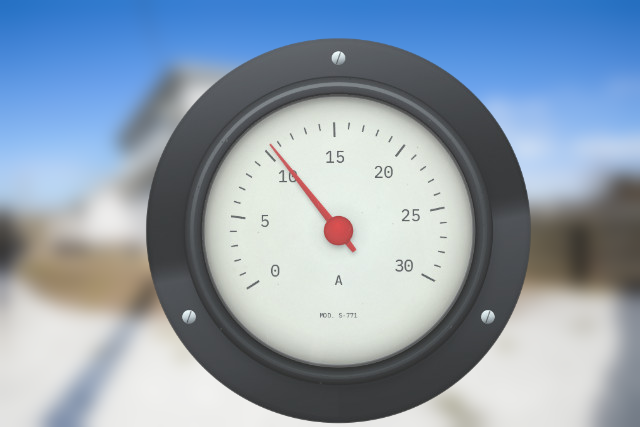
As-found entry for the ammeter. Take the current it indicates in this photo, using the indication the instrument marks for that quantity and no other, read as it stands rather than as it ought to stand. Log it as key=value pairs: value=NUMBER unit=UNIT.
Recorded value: value=10.5 unit=A
